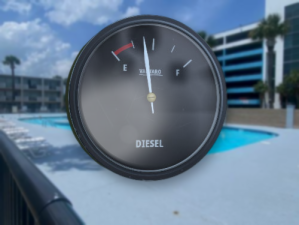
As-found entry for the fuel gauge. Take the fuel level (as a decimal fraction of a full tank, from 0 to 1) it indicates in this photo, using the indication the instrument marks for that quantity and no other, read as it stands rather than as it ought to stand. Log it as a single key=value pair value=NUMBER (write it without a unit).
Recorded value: value=0.375
